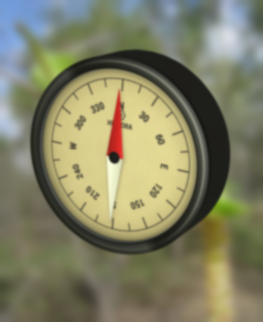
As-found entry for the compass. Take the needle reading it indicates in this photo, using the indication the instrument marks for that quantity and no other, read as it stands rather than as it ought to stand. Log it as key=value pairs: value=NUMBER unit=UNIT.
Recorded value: value=0 unit=°
